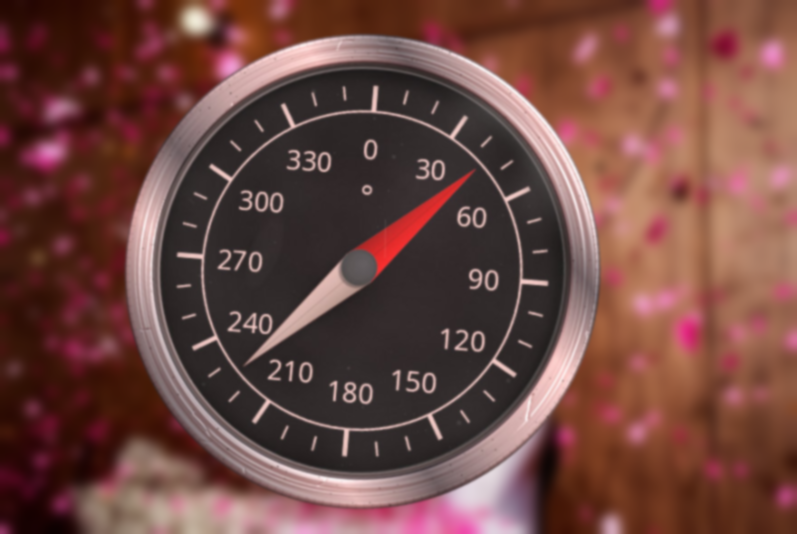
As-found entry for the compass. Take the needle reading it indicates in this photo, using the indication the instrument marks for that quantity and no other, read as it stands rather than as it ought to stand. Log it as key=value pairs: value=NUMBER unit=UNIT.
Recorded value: value=45 unit=°
